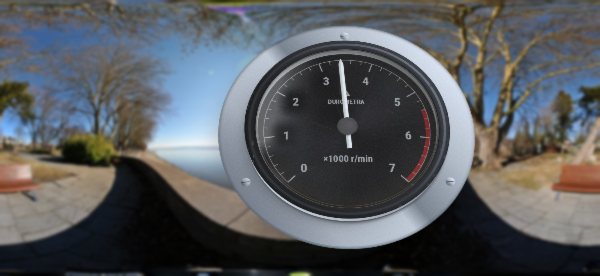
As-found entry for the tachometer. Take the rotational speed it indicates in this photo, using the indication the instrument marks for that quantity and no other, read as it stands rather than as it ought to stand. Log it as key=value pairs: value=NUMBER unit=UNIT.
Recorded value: value=3400 unit=rpm
